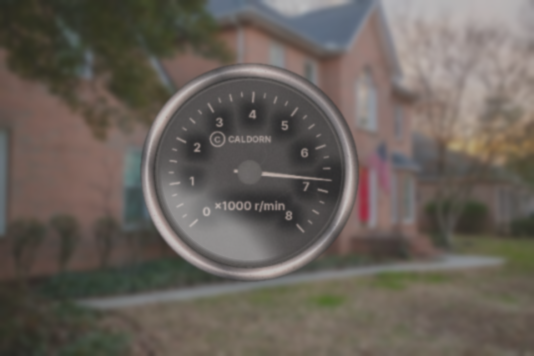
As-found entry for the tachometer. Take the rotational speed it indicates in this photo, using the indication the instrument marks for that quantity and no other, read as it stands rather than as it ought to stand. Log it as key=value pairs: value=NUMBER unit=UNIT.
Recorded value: value=6750 unit=rpm
